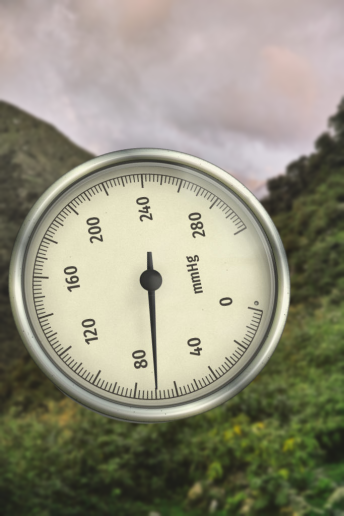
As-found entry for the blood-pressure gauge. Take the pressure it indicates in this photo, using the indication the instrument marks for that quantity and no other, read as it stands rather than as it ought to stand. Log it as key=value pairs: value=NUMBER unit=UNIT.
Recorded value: value=70 unit=mmHg
